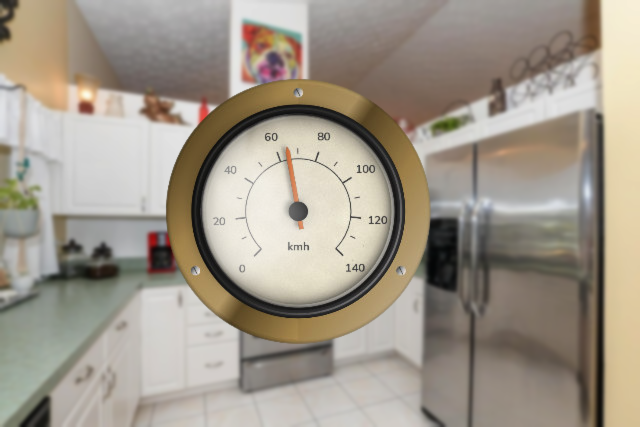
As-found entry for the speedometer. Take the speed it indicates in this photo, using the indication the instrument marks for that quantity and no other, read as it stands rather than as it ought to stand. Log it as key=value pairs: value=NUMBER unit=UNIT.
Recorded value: value=65 unit=km/h
